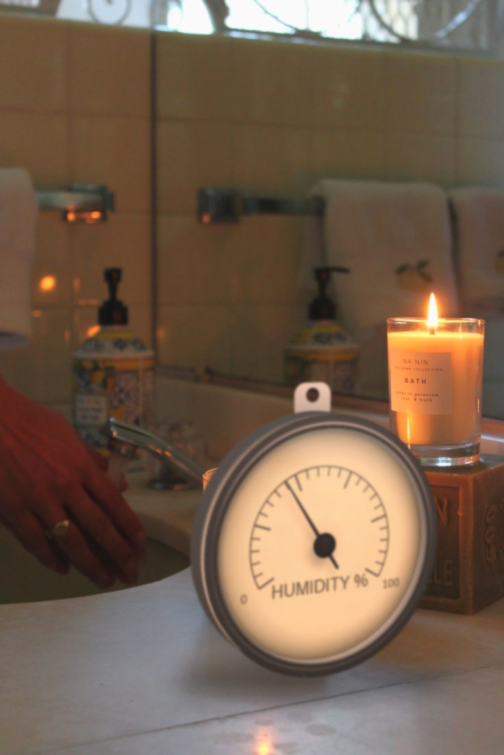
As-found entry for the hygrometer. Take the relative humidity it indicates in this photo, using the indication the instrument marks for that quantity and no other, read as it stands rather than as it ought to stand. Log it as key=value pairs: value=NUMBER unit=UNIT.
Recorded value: value=36 unit=%
